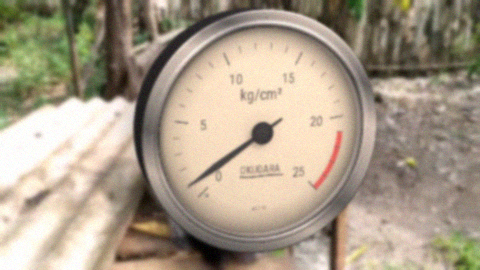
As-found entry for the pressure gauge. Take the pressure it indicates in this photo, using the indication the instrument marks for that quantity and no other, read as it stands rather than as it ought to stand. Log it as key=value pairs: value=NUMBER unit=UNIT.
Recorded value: value=1 unit=kg/cm²
